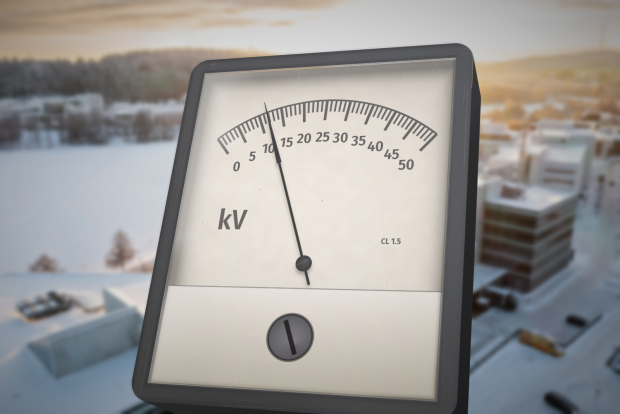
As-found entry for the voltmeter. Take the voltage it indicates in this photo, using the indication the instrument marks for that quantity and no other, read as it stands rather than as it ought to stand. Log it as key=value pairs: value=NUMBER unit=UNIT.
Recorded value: value=12 unit=kV
